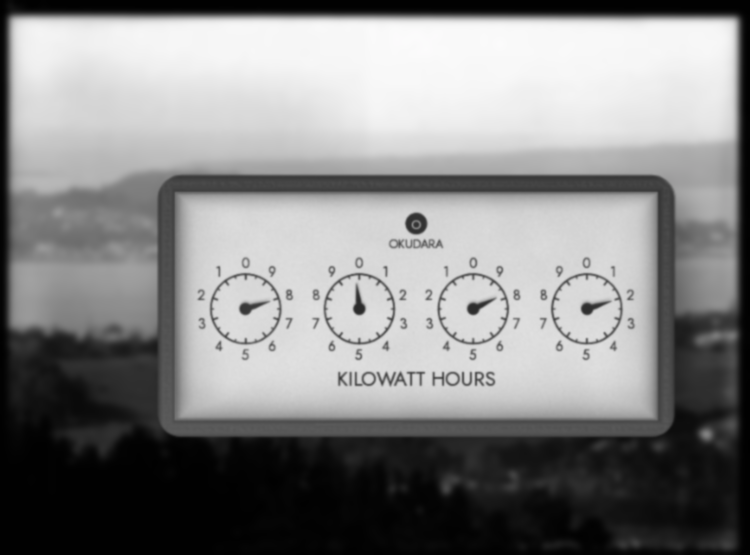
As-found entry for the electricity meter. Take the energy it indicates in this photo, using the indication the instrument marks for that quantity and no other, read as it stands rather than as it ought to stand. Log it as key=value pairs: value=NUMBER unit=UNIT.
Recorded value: value=7982 unit=kWh
